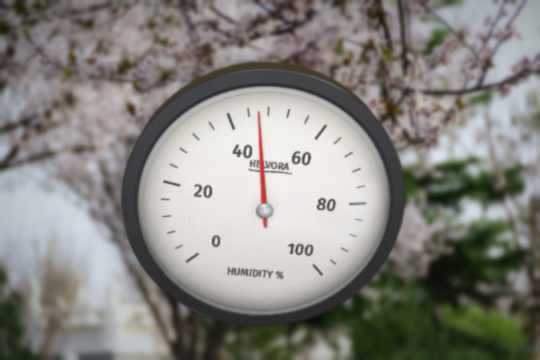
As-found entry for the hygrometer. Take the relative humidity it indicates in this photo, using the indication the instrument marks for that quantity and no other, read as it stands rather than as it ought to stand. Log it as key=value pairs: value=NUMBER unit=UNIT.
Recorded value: value=46 unit=%
